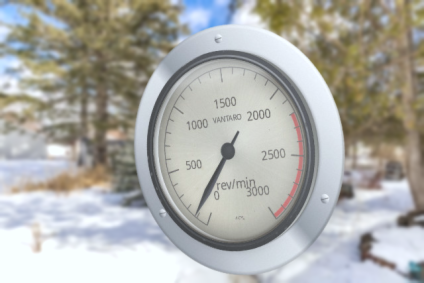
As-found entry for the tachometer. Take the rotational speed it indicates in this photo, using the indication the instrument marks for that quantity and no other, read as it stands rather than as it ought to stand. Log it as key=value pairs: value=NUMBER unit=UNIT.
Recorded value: value=100 unit=rpm
